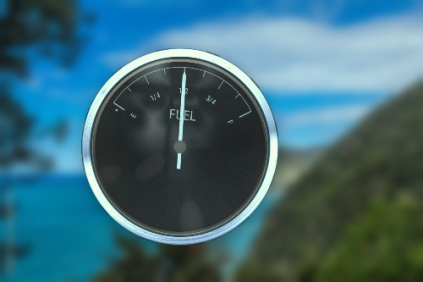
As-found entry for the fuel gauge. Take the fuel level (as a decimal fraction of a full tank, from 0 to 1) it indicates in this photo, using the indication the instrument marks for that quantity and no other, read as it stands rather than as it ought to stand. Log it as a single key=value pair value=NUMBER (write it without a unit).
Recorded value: value=0.5
